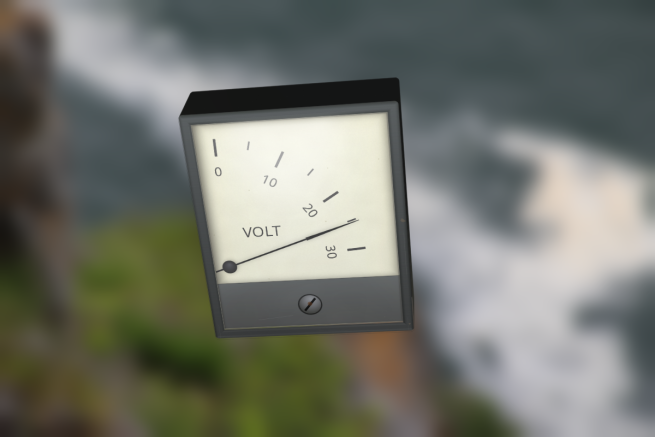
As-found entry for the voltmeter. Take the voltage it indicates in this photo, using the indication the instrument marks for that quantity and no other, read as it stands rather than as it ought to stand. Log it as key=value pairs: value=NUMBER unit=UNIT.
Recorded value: value=25 unit=V
